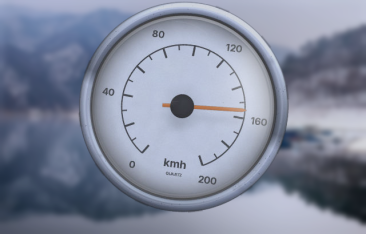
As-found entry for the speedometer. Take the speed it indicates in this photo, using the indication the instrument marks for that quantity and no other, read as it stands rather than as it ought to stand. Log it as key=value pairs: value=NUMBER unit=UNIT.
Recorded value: value=155 unit=km/h
